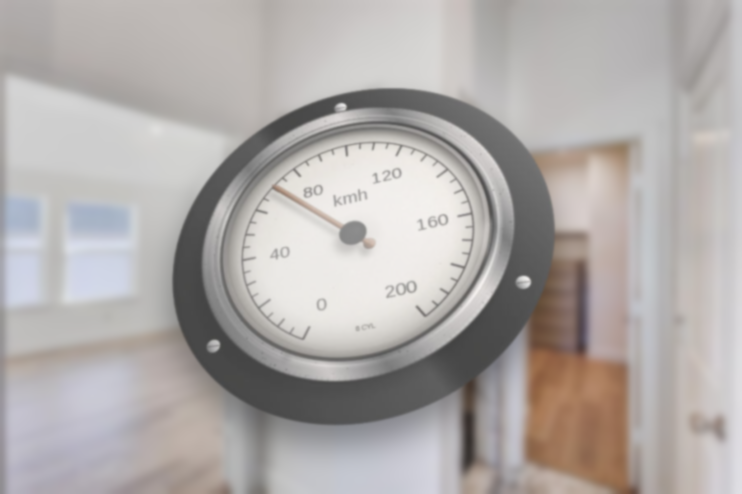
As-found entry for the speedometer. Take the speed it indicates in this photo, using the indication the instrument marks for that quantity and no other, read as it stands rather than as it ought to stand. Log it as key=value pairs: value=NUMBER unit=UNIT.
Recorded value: value=70 unit=km/h
